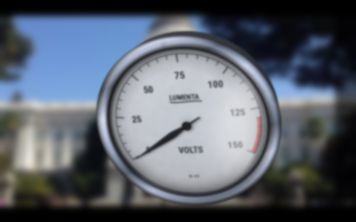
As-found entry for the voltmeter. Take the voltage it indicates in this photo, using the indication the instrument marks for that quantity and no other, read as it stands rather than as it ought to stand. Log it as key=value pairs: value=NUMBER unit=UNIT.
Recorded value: value=0 unit=V
